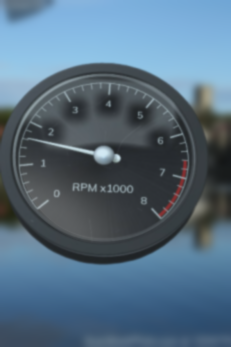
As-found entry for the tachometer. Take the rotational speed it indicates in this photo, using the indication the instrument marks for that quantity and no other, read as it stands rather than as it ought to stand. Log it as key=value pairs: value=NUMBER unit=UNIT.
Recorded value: value=1600 unit=rpm
